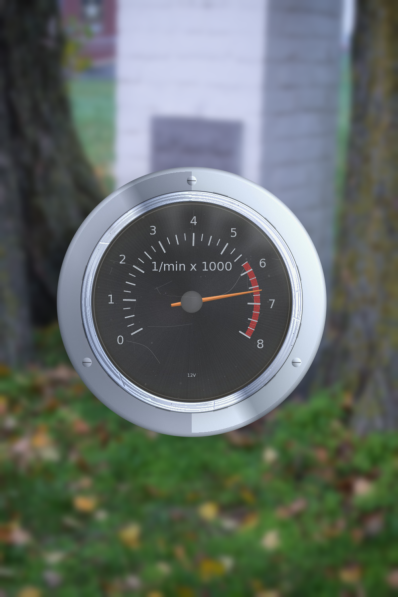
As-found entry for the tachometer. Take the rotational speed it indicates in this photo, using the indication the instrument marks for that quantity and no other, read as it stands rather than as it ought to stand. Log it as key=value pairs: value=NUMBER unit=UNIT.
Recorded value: value=6625 unit=rpm
